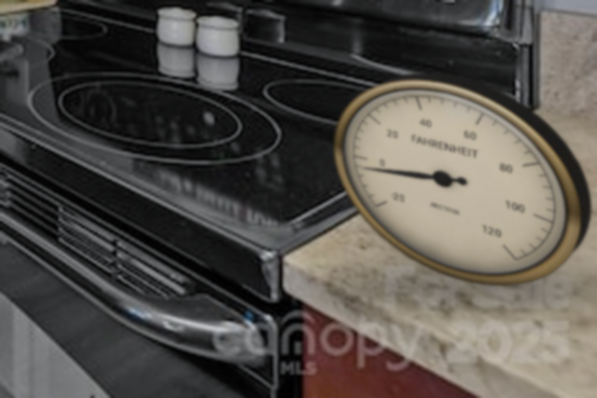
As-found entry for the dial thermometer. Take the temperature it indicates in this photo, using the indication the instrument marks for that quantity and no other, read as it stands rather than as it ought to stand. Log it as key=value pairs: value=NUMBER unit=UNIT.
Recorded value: value=-4 unit=°F
